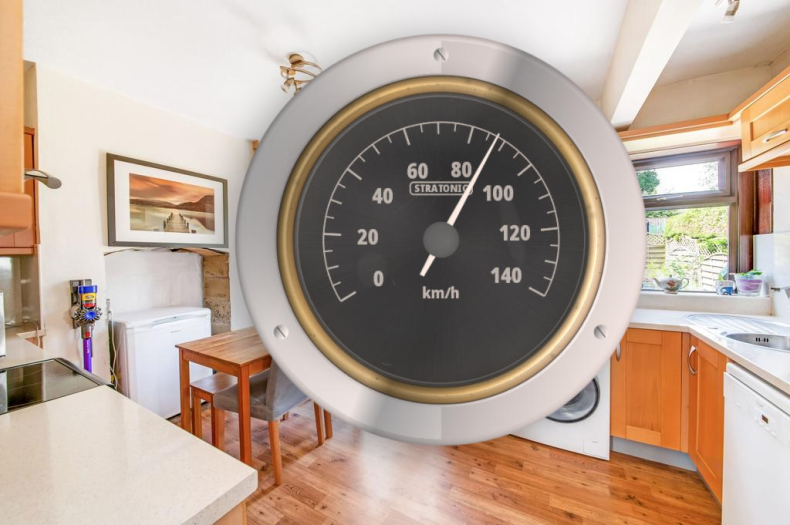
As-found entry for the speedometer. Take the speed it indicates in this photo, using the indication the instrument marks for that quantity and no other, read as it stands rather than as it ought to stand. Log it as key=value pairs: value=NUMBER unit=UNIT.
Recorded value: value=87.5 unit=km/h
